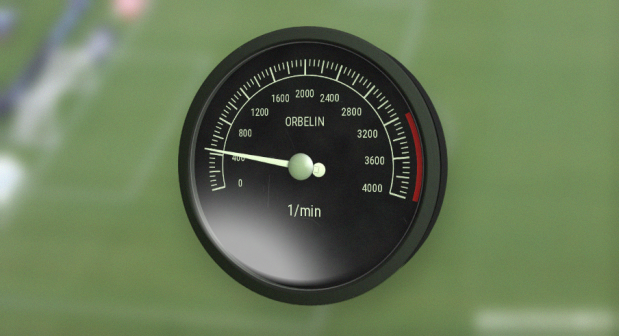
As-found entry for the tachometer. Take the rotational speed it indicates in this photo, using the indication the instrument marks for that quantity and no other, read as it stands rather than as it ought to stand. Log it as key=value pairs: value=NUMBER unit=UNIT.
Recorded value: value=450 unit=rpm
